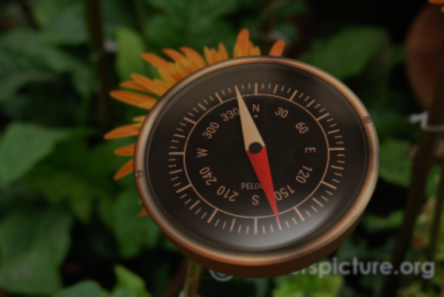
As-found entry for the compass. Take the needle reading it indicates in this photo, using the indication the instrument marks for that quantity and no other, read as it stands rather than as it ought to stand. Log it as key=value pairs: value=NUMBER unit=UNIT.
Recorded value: value=165 unit=°
